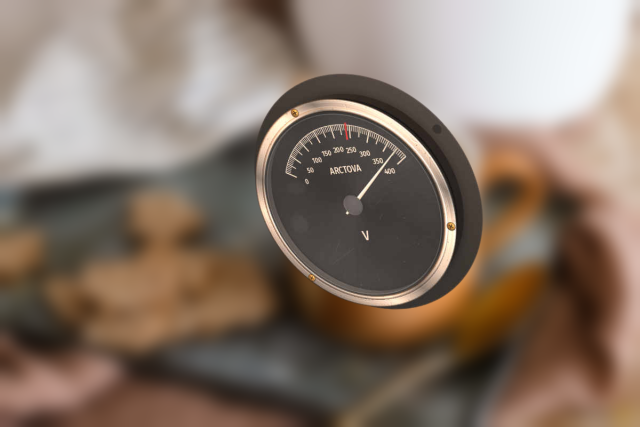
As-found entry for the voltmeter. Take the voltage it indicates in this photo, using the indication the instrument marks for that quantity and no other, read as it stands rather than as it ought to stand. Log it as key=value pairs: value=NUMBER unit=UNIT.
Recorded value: value=375 unit=V
